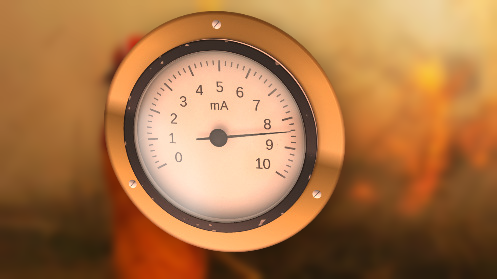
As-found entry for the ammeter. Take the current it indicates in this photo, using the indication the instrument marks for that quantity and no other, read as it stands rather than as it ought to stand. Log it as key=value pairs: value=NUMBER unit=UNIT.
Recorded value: value=8.4 unit=mA
